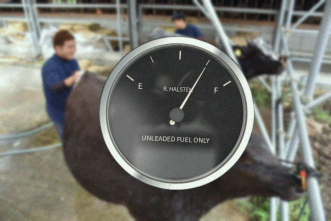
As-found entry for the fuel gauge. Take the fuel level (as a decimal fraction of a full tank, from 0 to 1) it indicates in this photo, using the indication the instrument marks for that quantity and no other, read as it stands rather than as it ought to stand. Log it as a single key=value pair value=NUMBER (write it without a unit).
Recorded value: value=0.75
